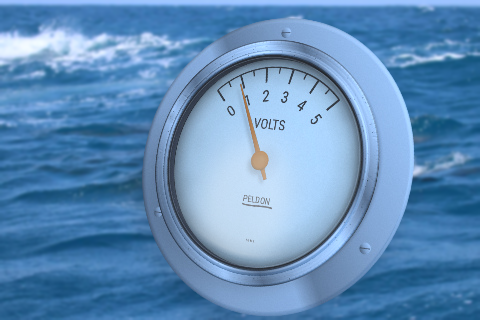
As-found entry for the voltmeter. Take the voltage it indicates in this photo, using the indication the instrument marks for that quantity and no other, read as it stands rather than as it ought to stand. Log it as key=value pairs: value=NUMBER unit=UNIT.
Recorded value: value=1 unit=V
